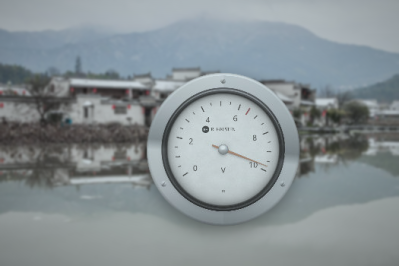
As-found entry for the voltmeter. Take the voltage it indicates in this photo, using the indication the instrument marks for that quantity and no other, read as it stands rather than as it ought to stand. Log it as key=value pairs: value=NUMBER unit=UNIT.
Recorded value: value=9.75 unit=V
